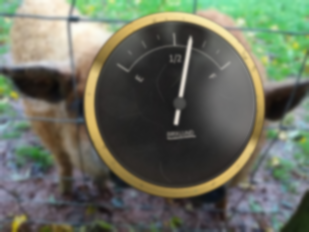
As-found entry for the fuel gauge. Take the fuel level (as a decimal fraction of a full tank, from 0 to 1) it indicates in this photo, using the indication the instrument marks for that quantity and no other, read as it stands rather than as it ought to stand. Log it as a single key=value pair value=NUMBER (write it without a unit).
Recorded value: value=0.625
